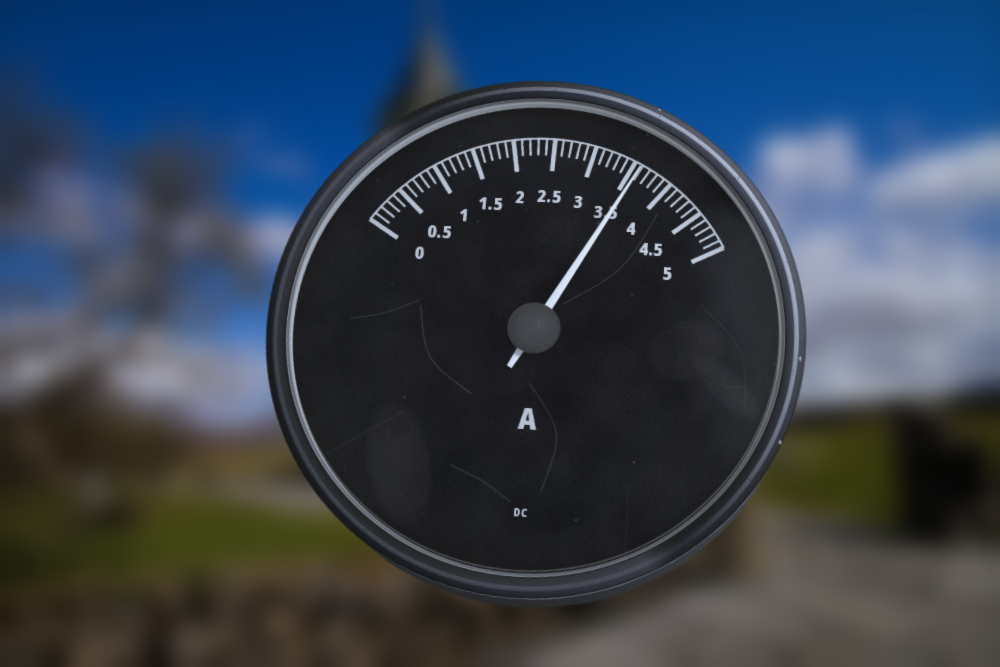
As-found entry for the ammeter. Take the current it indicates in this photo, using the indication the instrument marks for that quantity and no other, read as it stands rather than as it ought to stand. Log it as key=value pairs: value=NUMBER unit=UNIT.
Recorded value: value=3.6 unit=A
